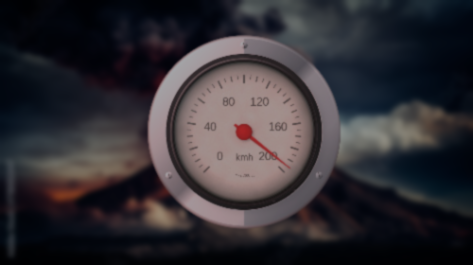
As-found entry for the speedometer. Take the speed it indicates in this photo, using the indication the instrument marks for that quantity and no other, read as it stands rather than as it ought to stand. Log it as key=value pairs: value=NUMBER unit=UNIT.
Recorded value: value=195 unit=km/h
